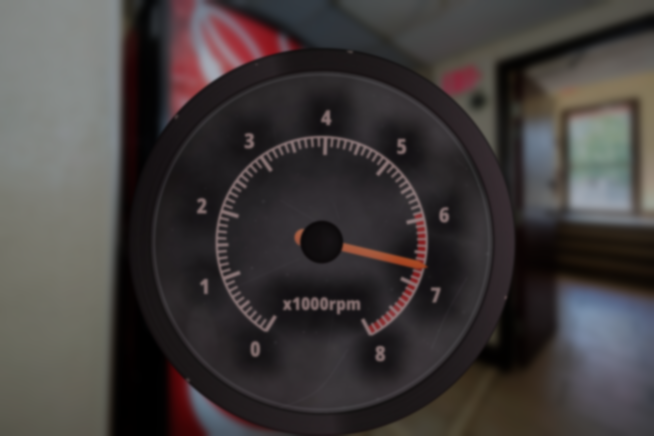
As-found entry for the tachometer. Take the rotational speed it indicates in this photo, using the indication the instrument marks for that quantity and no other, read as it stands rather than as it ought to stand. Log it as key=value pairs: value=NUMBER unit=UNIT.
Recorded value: value=6700 unit=rpm
